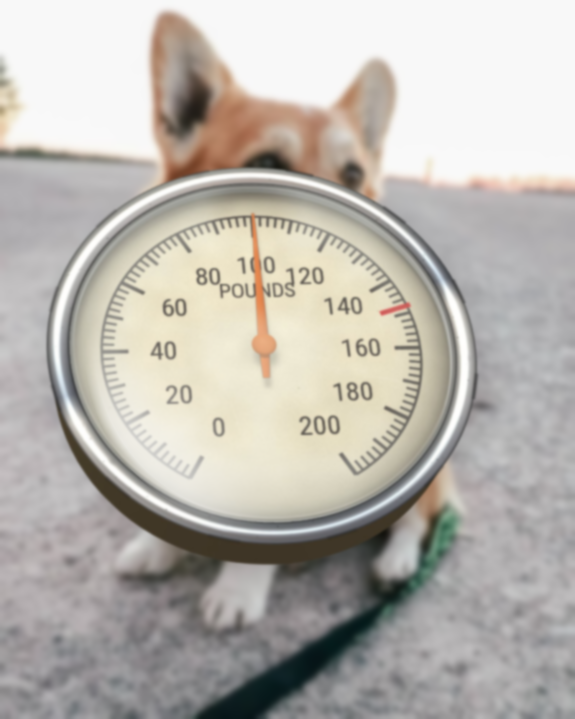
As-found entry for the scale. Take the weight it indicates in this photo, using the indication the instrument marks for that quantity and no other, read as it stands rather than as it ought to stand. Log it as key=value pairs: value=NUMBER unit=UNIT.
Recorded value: value=100 unit=lb
